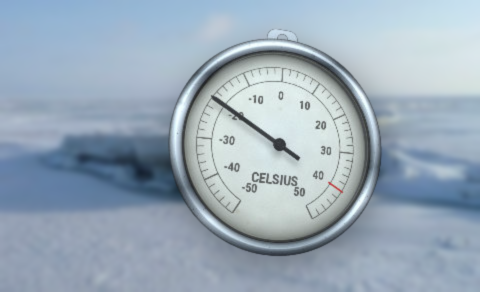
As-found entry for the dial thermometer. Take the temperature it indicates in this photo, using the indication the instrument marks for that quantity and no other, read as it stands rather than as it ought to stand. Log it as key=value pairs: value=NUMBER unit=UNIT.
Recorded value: value=-20 unit=°C
